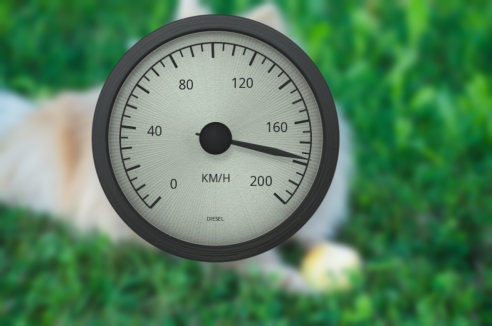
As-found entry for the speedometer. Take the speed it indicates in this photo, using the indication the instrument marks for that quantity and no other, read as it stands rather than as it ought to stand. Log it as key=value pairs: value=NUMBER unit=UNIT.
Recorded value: value=177.5 unit=km/h
